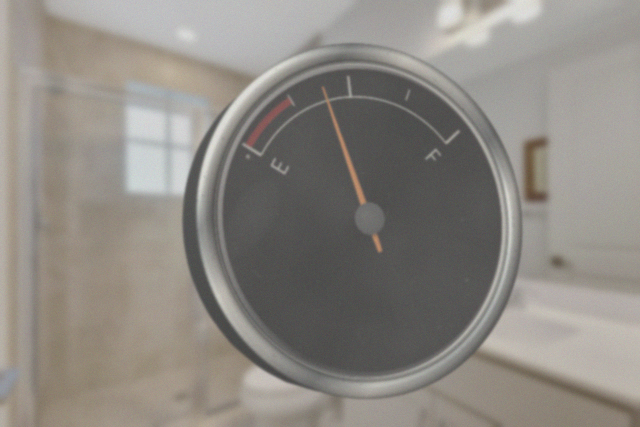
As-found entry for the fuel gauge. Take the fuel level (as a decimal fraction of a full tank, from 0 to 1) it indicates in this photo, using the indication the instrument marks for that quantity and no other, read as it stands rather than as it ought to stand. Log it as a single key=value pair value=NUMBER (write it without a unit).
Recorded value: value=0.375
